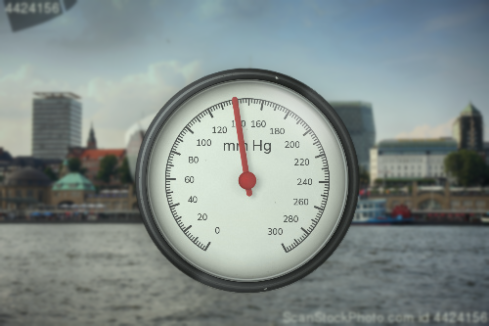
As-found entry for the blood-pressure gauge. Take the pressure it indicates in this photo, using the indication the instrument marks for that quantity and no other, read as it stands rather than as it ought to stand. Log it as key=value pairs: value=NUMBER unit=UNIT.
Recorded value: value=140 unit=mmHg
